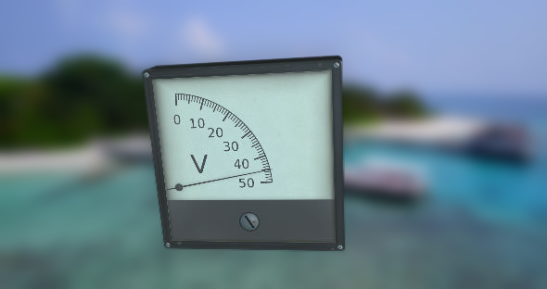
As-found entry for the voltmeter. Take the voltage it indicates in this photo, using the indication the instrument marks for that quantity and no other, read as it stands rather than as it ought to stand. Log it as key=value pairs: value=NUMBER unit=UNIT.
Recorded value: value=45 unit=V
